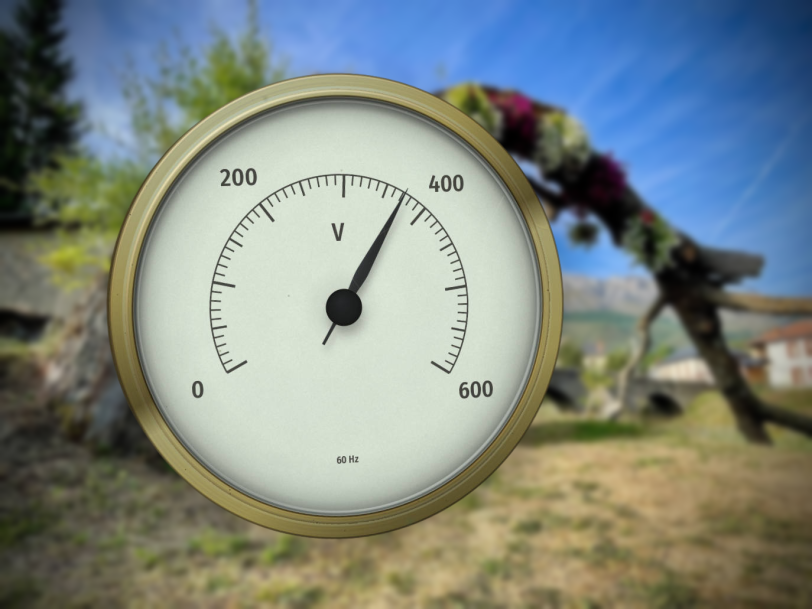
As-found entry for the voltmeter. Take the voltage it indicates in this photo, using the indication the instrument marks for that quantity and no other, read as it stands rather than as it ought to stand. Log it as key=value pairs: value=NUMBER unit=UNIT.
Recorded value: value=370 unit=V
